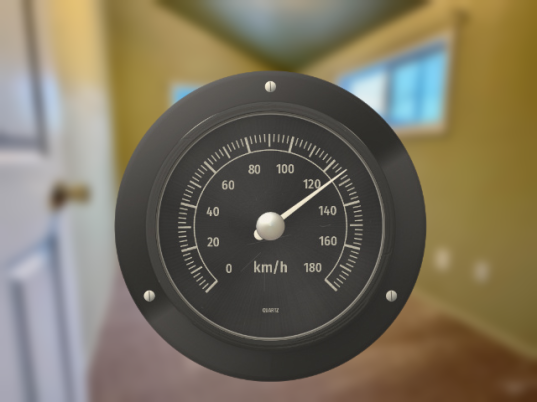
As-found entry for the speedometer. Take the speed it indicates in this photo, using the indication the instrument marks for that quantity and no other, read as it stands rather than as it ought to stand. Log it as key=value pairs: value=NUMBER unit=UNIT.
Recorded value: value=126 unit=km/h
